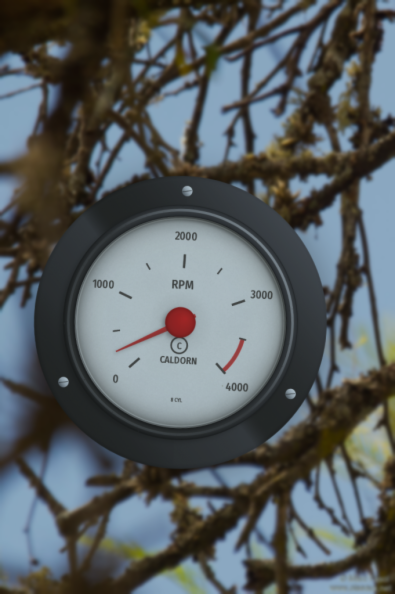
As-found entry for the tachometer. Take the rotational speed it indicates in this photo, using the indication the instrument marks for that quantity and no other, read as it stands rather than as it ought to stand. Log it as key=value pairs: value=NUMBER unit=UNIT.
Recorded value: value=250 unit=rpm
